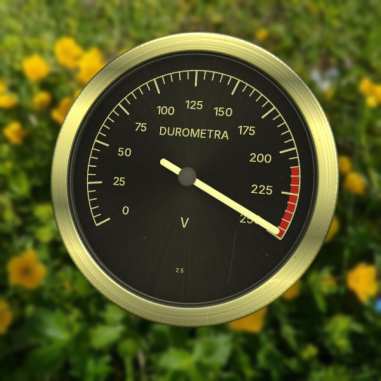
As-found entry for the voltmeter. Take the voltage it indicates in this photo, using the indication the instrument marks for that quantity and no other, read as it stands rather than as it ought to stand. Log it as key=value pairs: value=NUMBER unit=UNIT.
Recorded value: value=247.5 unit=V
